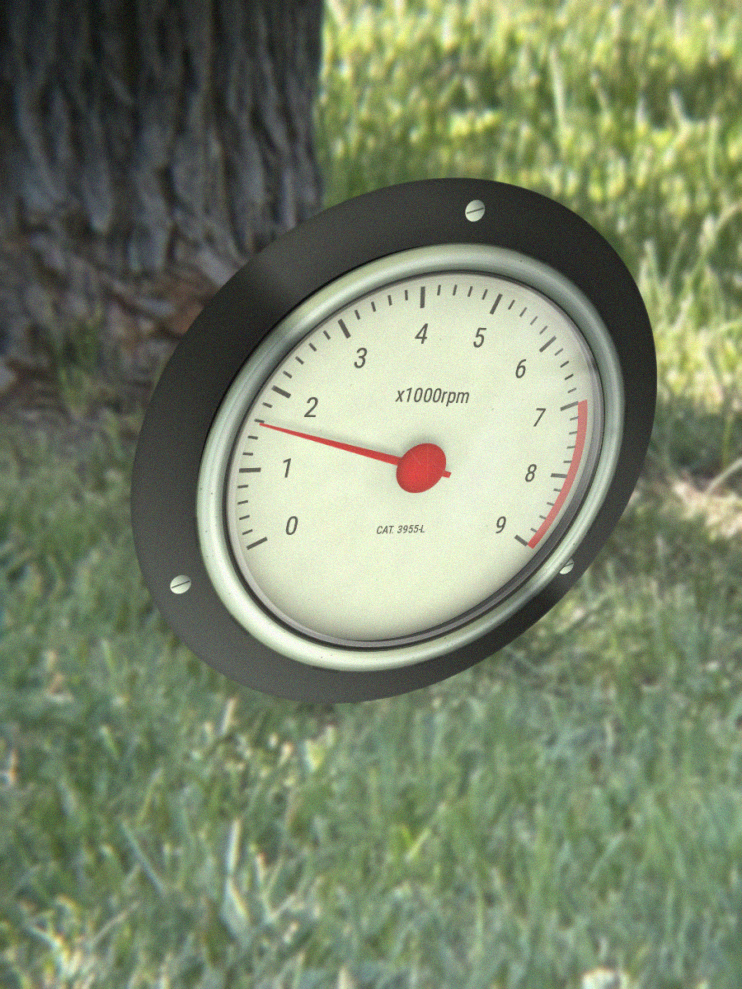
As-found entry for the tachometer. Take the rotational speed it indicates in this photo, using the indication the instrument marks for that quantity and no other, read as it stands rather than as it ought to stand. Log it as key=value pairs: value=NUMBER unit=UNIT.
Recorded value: value=1600 unit=rpm
